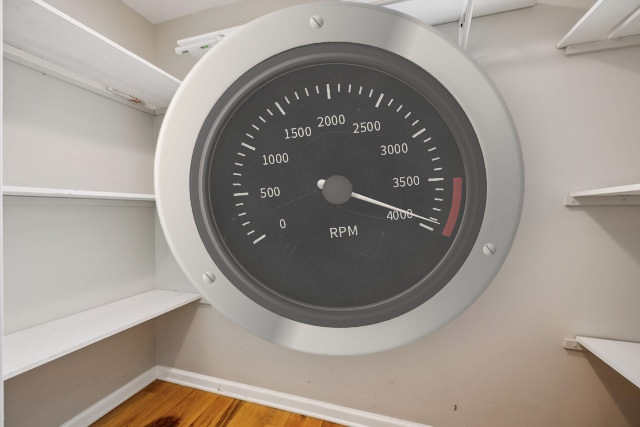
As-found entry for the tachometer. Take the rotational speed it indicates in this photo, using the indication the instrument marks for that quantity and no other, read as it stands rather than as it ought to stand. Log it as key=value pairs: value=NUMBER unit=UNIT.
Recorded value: value=3900 unit=rpm
